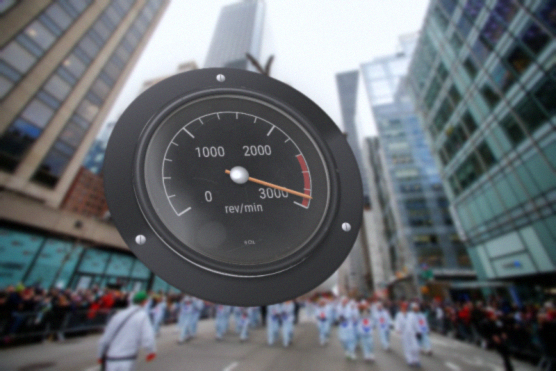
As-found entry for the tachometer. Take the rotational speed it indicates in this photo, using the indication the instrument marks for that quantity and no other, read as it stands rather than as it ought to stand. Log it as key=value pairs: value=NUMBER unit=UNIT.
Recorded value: value=2900 unit=rpm
